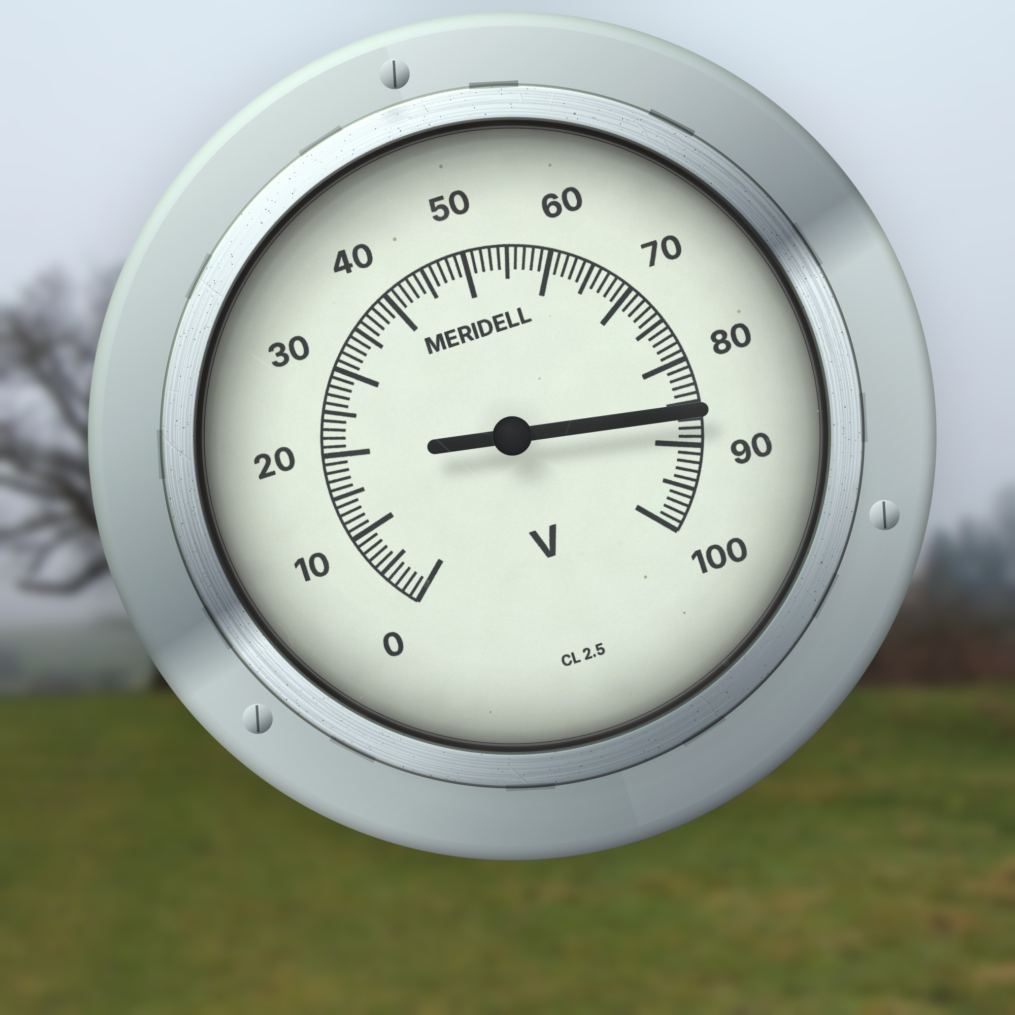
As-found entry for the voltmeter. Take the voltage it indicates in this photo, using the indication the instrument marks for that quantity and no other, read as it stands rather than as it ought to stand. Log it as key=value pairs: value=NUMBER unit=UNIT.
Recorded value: value=86 unit=V
